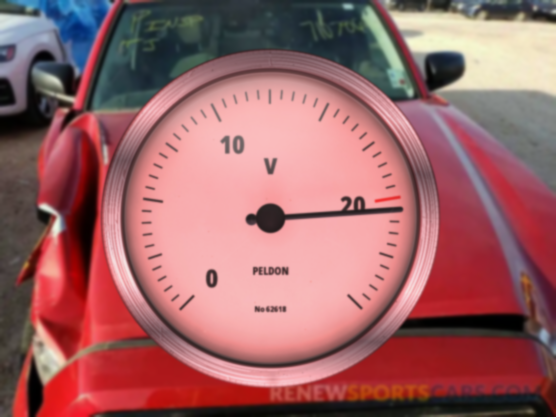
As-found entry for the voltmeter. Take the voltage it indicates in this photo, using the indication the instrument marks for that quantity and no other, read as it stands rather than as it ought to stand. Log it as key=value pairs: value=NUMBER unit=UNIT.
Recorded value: value=20.5 unit=V
